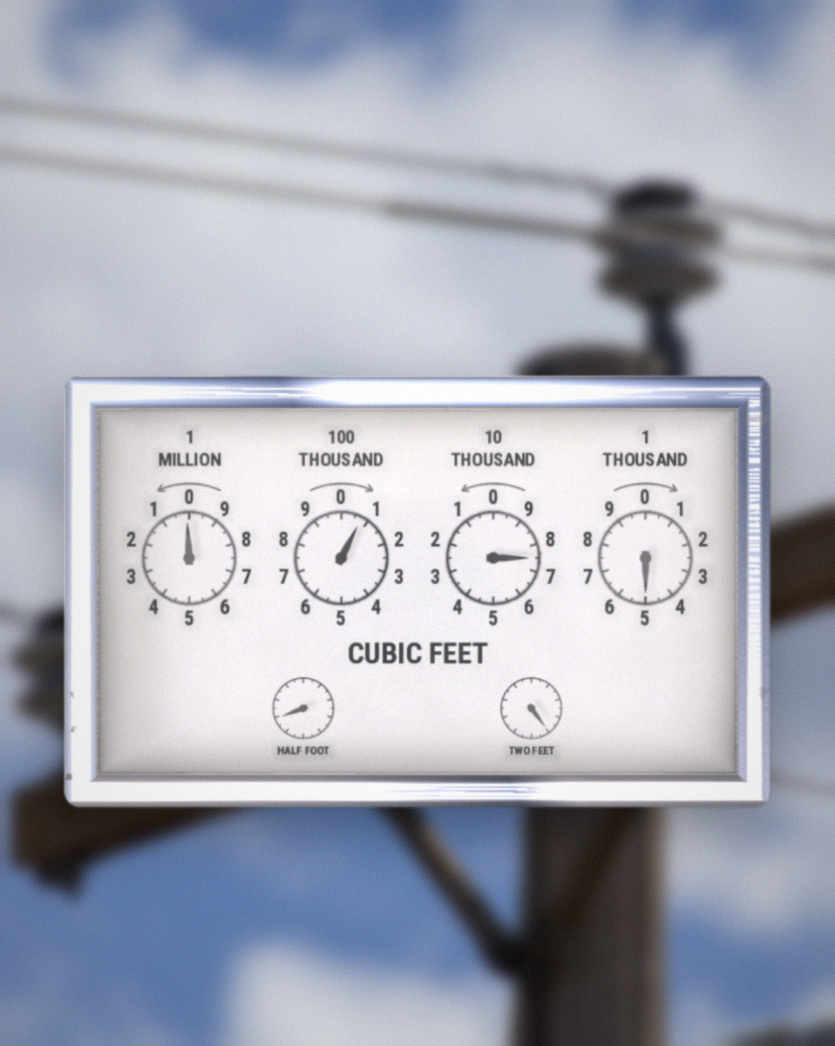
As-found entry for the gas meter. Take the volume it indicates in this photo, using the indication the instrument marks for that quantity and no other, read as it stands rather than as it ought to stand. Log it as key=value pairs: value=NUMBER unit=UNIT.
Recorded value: value=7500 unit=ft³
